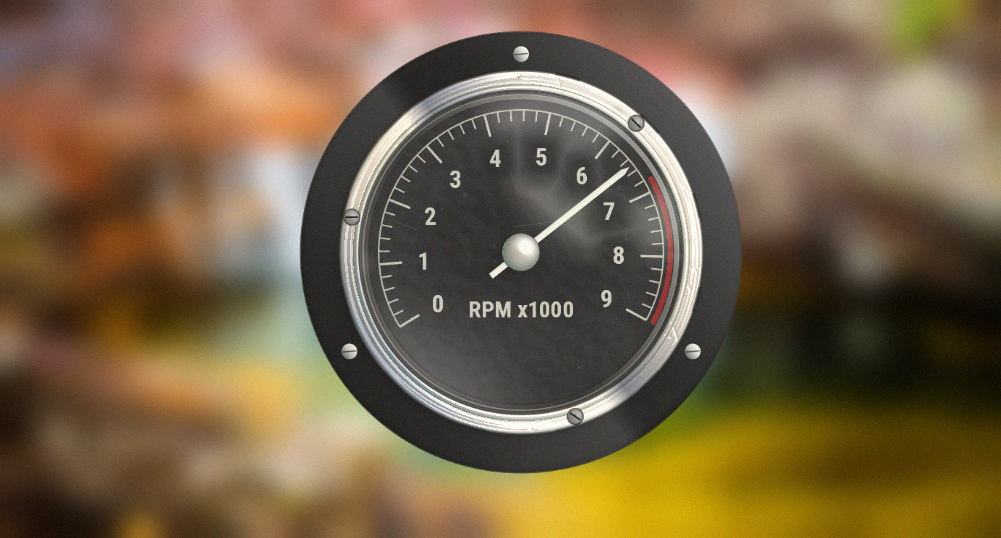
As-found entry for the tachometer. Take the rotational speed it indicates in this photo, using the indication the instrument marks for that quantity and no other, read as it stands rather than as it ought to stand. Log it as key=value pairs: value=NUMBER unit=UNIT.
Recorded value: value=6500 unit=rpm
